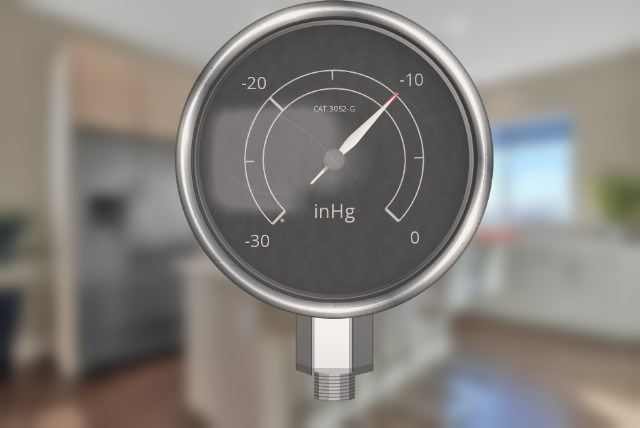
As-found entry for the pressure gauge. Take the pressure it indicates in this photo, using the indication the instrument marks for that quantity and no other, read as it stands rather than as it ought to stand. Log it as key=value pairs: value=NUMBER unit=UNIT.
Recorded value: value=-10 unit=inHg
